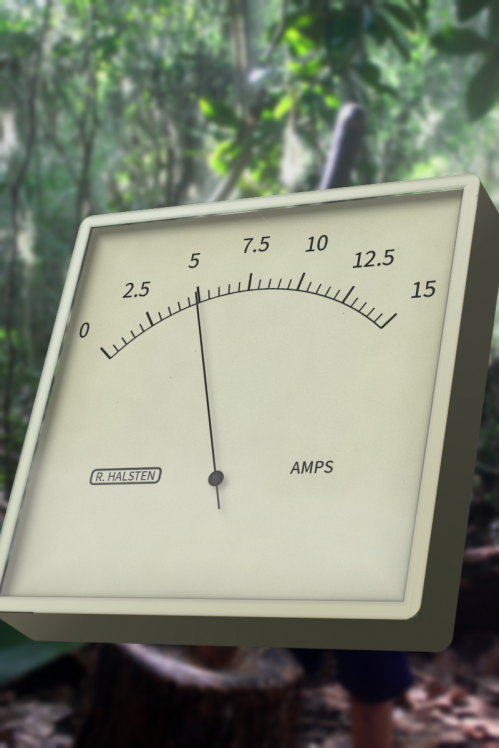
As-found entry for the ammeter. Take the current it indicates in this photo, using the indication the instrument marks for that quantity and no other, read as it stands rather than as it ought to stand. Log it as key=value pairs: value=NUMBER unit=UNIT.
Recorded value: value=5 unit=A
